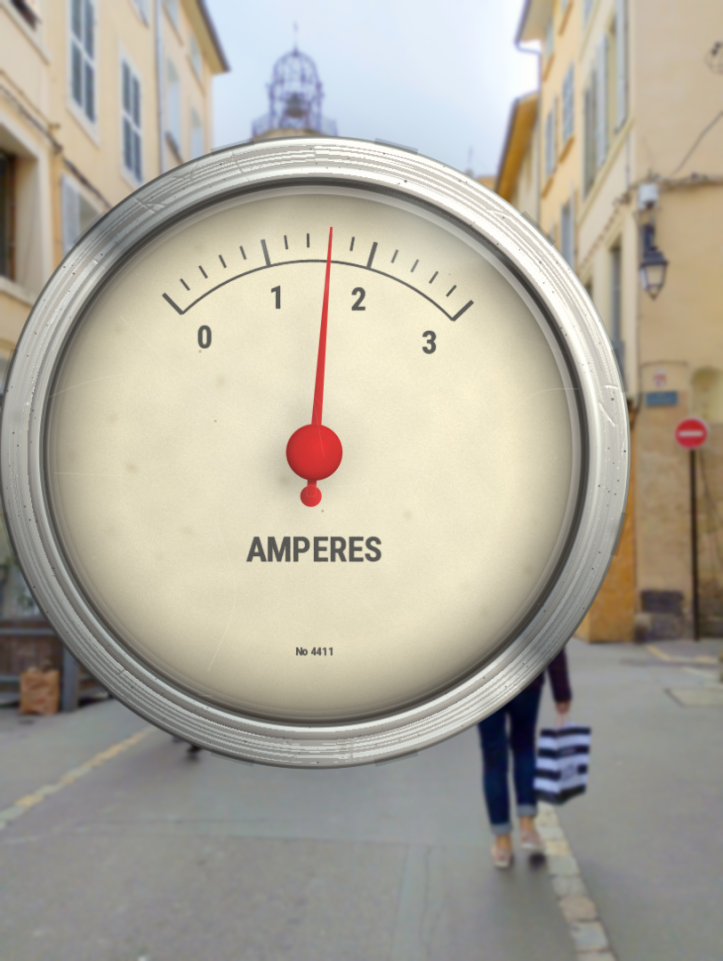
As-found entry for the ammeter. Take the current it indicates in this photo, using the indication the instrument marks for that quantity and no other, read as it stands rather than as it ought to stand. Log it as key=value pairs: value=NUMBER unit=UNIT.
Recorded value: value=1.6 unit=A
